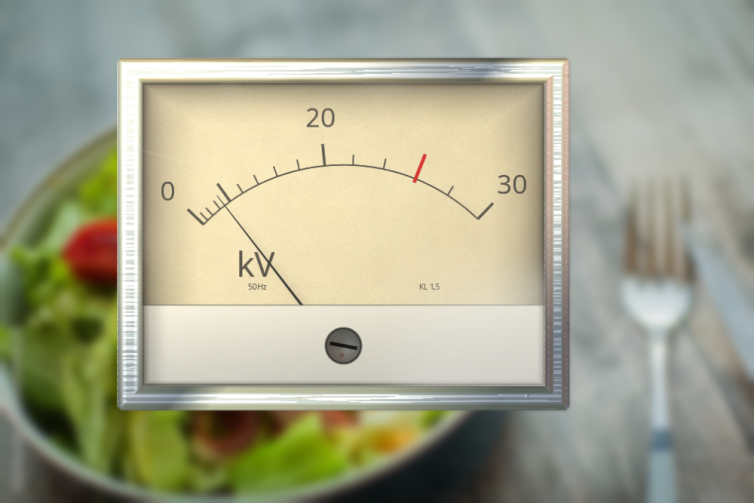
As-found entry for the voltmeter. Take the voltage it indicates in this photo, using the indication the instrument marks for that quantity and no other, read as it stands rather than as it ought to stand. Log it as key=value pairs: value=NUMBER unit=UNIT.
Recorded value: value=9 unit=kV
